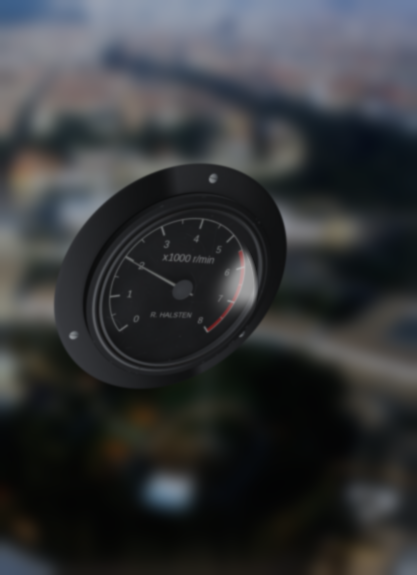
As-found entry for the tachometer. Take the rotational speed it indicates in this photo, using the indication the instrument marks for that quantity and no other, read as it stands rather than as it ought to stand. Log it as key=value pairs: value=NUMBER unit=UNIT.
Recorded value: value=2000 unit=rpm
